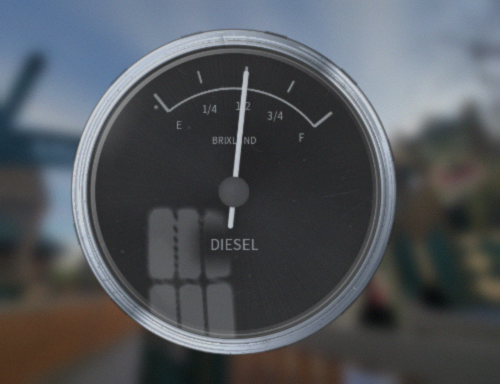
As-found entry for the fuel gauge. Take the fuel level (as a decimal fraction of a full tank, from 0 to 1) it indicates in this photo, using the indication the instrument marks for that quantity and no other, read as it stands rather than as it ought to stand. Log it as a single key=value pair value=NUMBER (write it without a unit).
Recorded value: value=0.5
